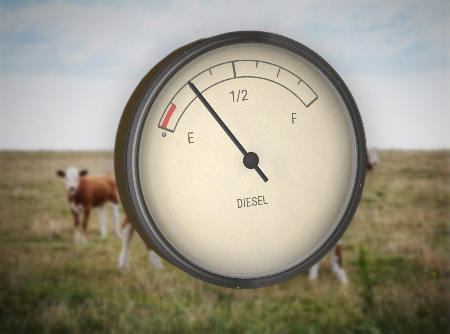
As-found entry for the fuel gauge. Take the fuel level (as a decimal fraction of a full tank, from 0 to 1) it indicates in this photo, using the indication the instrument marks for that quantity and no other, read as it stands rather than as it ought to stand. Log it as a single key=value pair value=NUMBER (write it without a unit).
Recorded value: value=0.25
